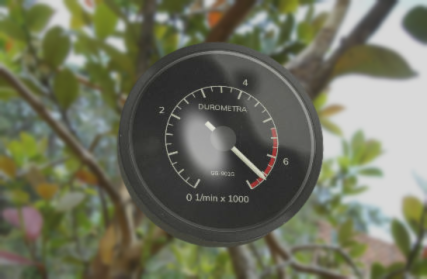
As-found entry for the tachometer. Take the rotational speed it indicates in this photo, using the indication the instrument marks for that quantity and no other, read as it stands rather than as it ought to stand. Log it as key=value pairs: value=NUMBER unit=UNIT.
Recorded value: value=6625 unit=rpm
